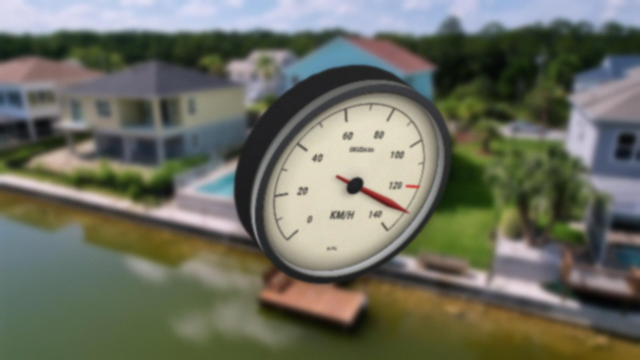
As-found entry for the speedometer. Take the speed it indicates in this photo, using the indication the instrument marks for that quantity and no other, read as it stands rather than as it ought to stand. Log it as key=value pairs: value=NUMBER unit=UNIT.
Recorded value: value=130 unit=km/h
